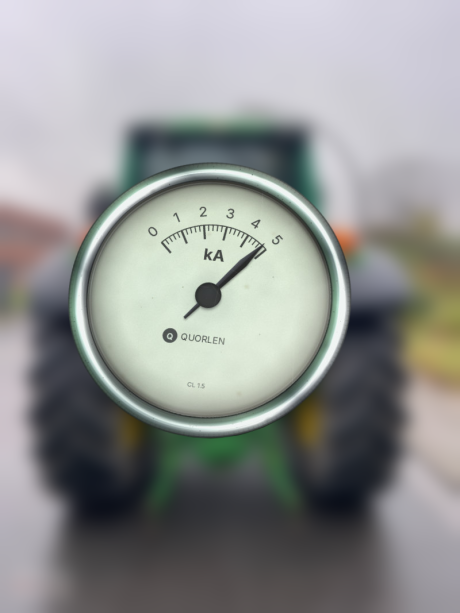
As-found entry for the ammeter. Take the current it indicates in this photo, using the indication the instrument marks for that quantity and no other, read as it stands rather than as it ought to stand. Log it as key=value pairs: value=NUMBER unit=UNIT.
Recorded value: value=4.8 unit=kA
